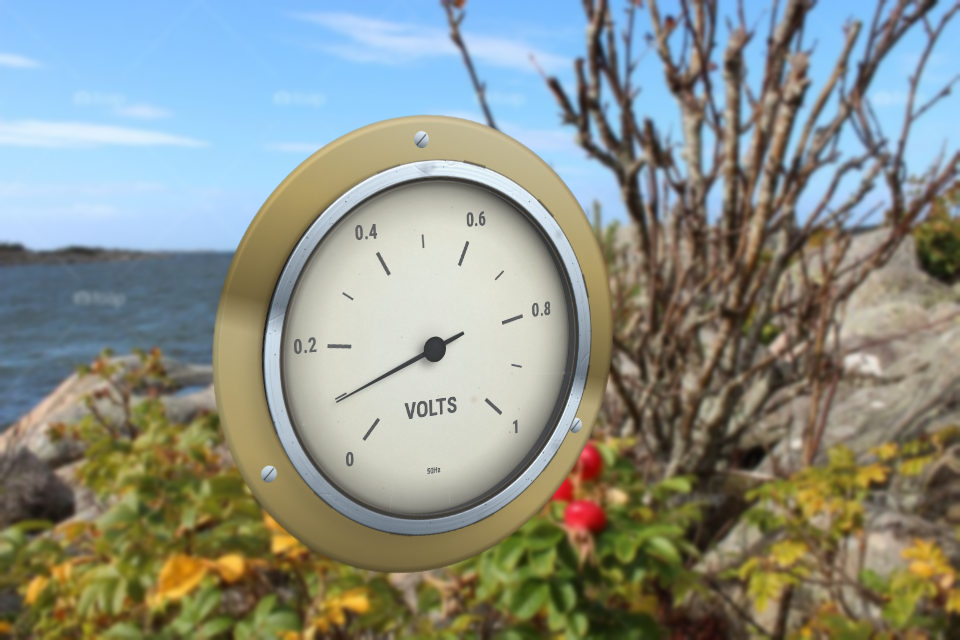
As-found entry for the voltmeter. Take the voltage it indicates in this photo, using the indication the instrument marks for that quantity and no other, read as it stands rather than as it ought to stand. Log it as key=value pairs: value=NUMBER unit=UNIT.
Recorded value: value=0.1 unit=V
